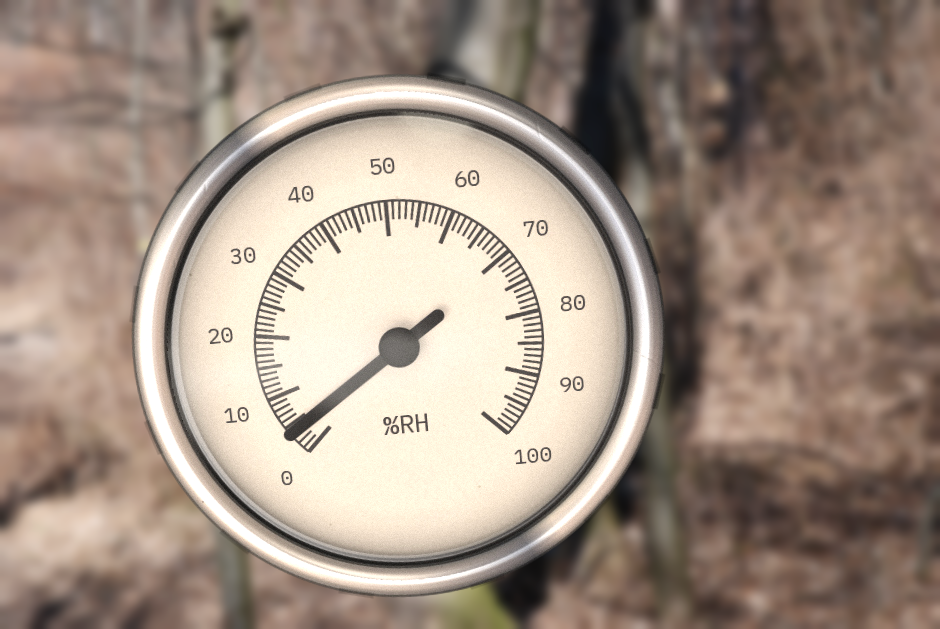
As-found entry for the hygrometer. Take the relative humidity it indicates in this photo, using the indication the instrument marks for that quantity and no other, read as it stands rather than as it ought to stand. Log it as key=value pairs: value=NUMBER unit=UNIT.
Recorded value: value=4 unit=%
